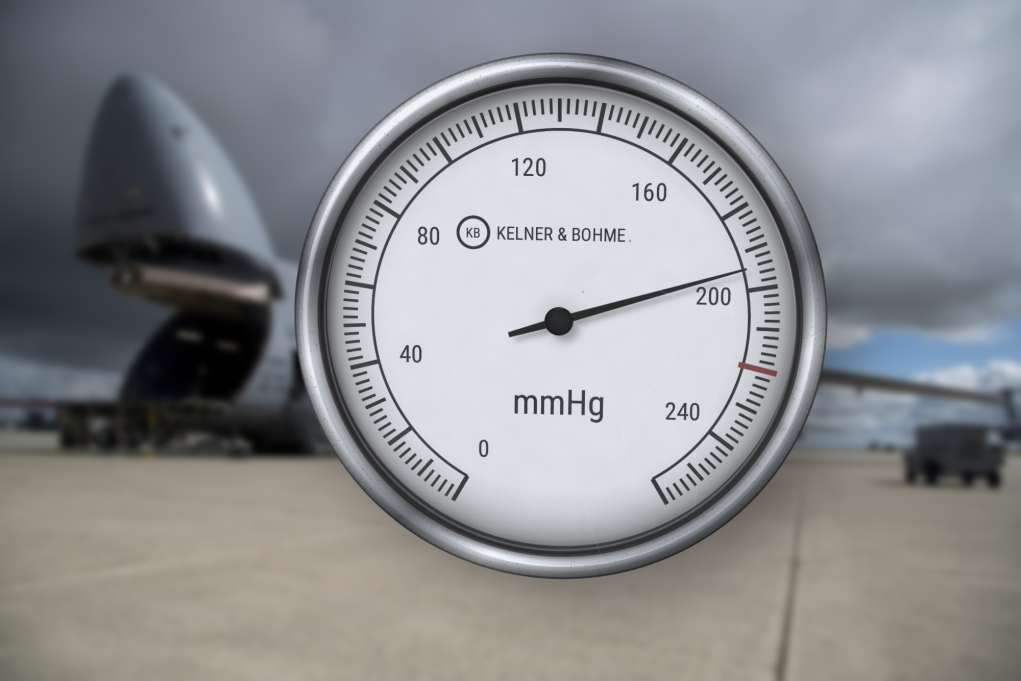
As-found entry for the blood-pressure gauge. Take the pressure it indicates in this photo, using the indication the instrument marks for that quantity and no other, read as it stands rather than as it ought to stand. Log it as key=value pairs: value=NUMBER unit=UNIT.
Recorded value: value=194 unit=mmHg
